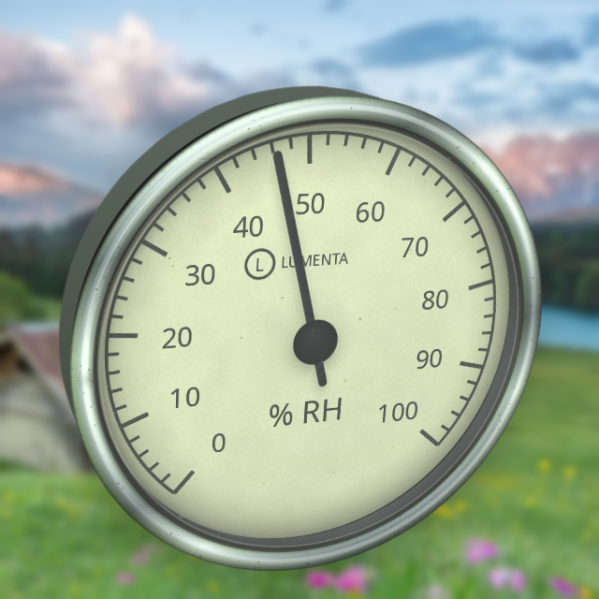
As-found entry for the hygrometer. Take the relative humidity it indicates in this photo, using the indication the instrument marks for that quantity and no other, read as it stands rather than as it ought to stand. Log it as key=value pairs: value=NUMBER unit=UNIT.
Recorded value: value=46 unit=%
